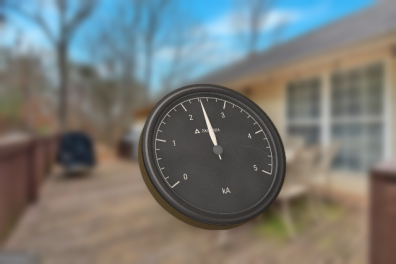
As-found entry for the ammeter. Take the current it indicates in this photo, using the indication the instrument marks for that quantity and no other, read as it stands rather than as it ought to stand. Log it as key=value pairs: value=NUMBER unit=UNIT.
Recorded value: value=2.4 unit=kA
